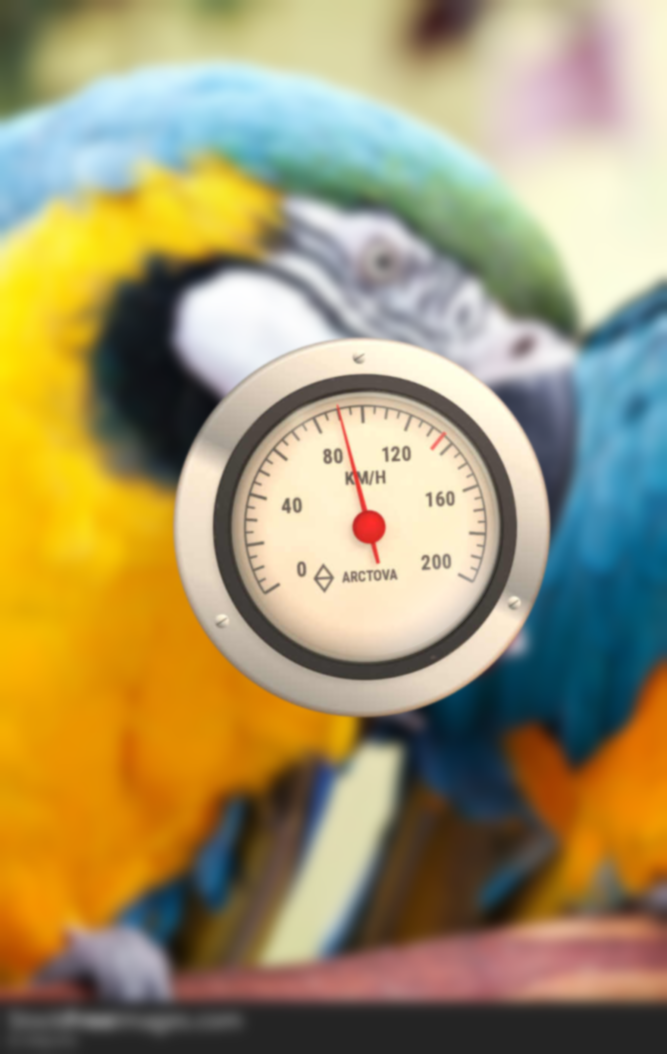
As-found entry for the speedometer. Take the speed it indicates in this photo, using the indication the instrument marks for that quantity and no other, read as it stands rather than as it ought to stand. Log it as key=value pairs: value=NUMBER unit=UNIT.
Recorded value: value=90 unit=km/h
